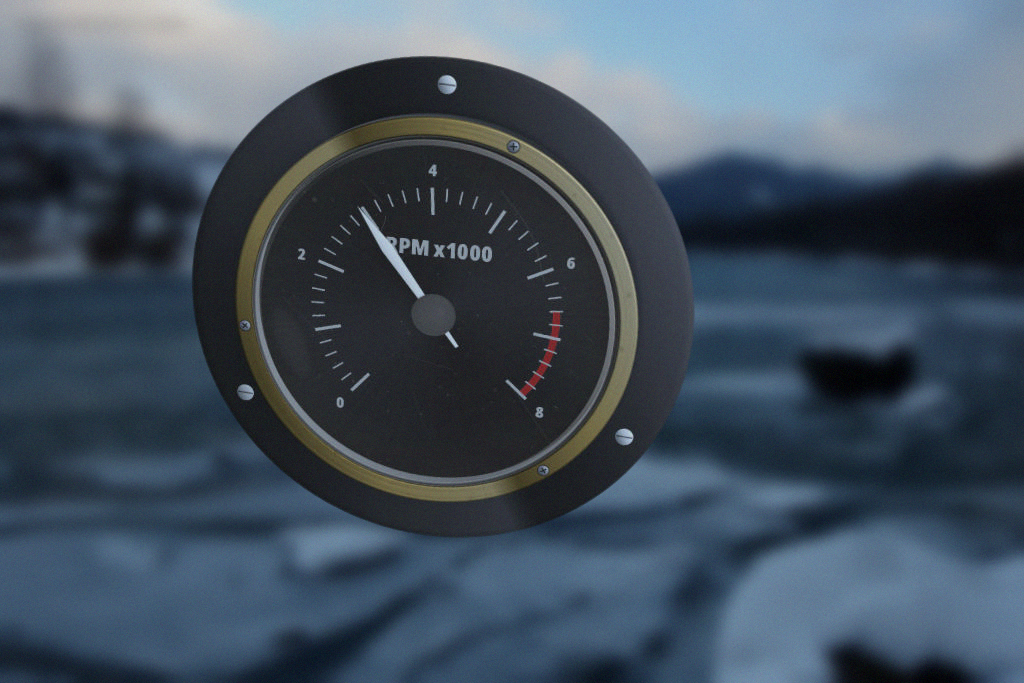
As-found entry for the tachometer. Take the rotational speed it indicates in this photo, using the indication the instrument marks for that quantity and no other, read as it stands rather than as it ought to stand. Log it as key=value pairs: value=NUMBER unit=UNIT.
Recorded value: value=3000 unit=rpm
